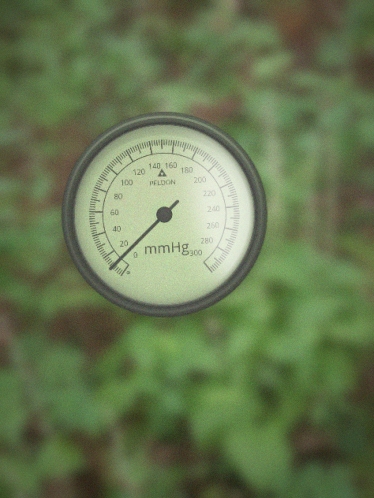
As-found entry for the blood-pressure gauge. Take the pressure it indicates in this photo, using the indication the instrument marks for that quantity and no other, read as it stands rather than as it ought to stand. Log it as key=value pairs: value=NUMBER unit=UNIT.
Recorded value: value=10 unit=mmHg
